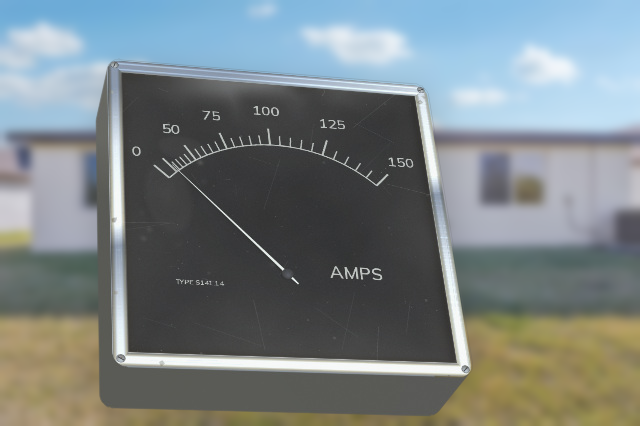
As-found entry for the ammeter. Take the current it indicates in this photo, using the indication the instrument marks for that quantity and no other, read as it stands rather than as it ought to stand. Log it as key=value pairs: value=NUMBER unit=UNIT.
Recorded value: value=25 unit=A
